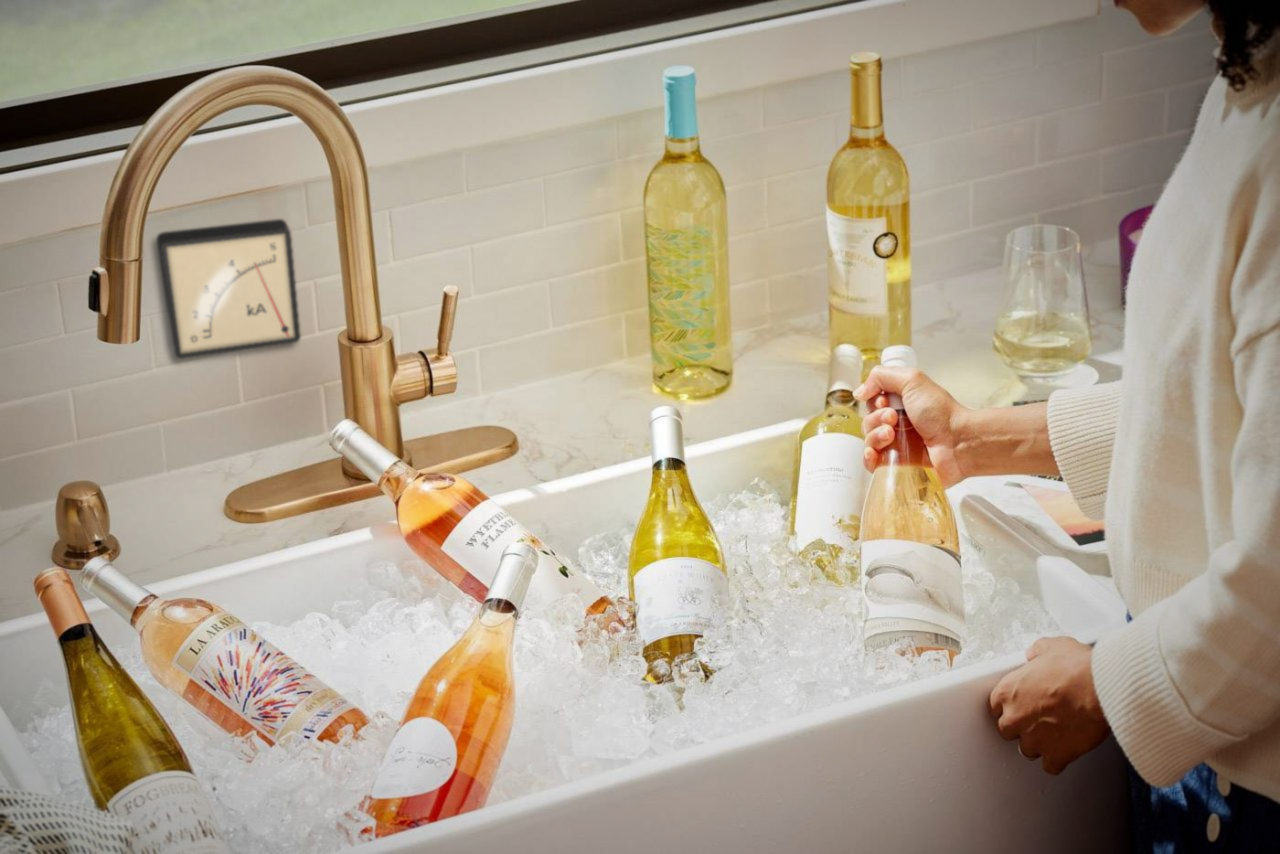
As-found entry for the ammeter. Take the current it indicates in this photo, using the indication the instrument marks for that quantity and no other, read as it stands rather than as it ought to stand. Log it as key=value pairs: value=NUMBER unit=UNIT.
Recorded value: value=4.5 unit=kA
